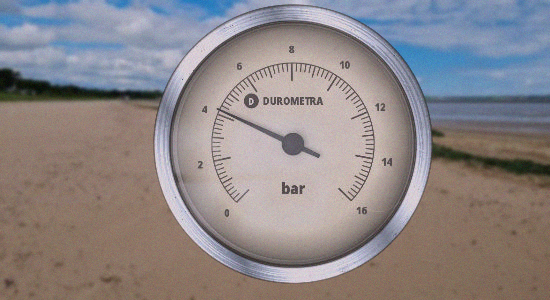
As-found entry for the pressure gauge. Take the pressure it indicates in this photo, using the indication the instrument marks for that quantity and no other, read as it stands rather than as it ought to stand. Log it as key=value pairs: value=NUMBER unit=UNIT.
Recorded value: value=4.2 unit=bar
